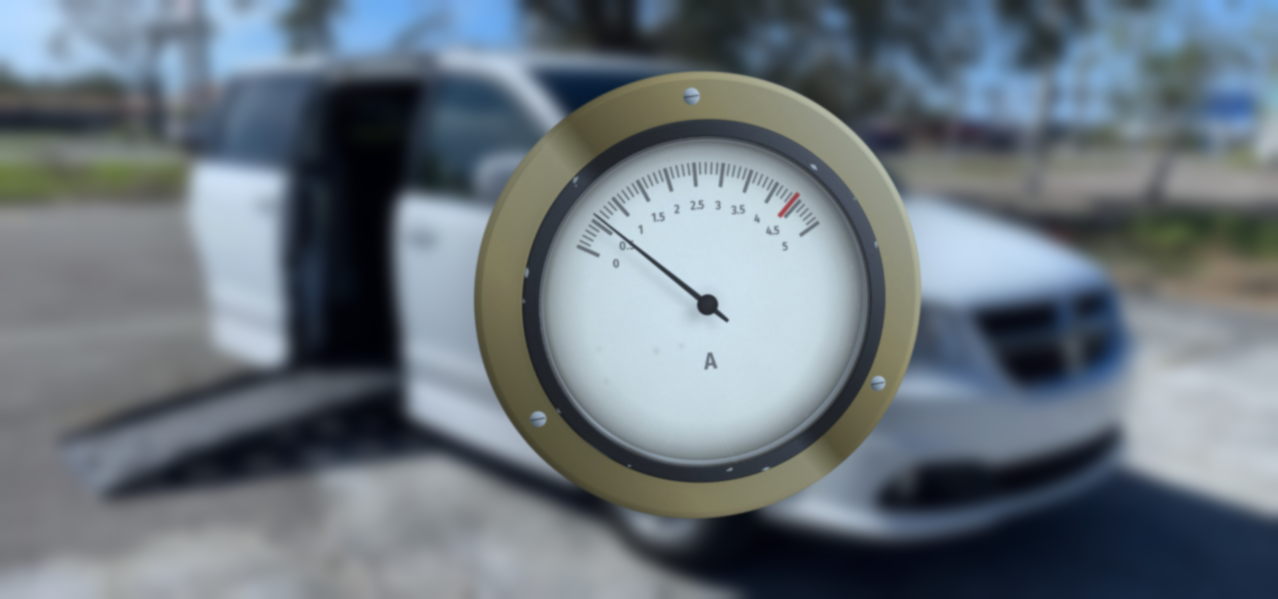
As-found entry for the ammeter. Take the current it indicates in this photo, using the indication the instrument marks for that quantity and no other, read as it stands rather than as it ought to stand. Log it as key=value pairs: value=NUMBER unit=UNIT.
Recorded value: value=0.6 unit=A
